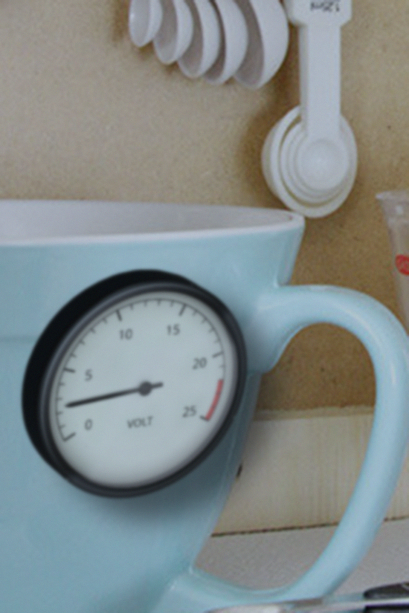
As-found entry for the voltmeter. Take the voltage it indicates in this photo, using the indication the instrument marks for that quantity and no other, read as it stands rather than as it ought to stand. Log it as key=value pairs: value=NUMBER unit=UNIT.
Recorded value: value=2.5 unit=V
